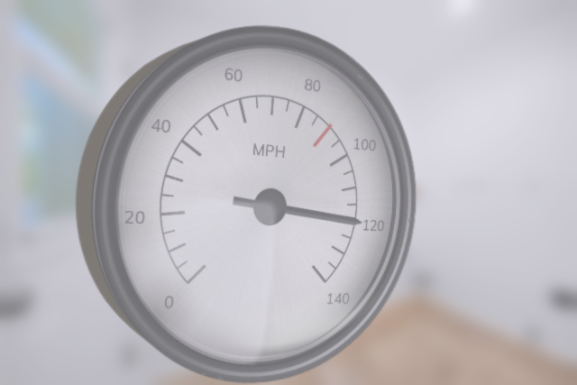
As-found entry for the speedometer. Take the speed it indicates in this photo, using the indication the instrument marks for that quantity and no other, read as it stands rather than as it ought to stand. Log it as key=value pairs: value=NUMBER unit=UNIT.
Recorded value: value=120 unit=mph
